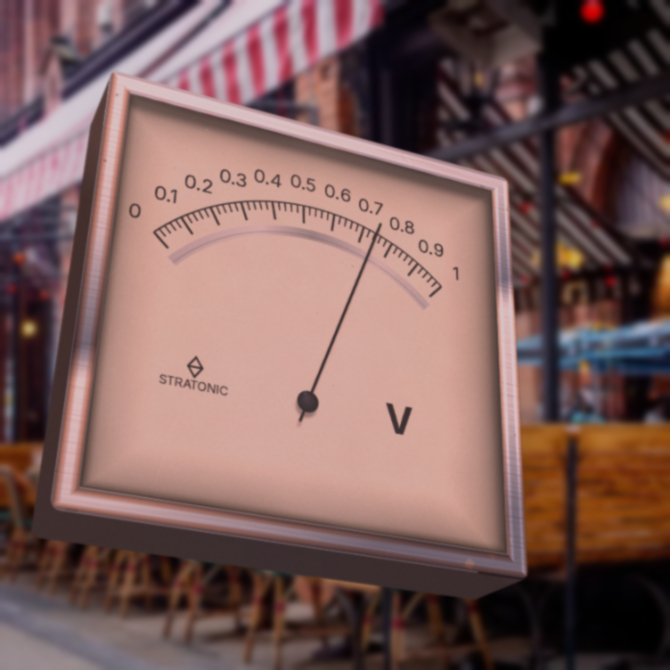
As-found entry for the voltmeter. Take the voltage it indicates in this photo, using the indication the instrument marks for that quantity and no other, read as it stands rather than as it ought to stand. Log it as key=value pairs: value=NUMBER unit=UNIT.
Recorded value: value=0.74 unit=V
